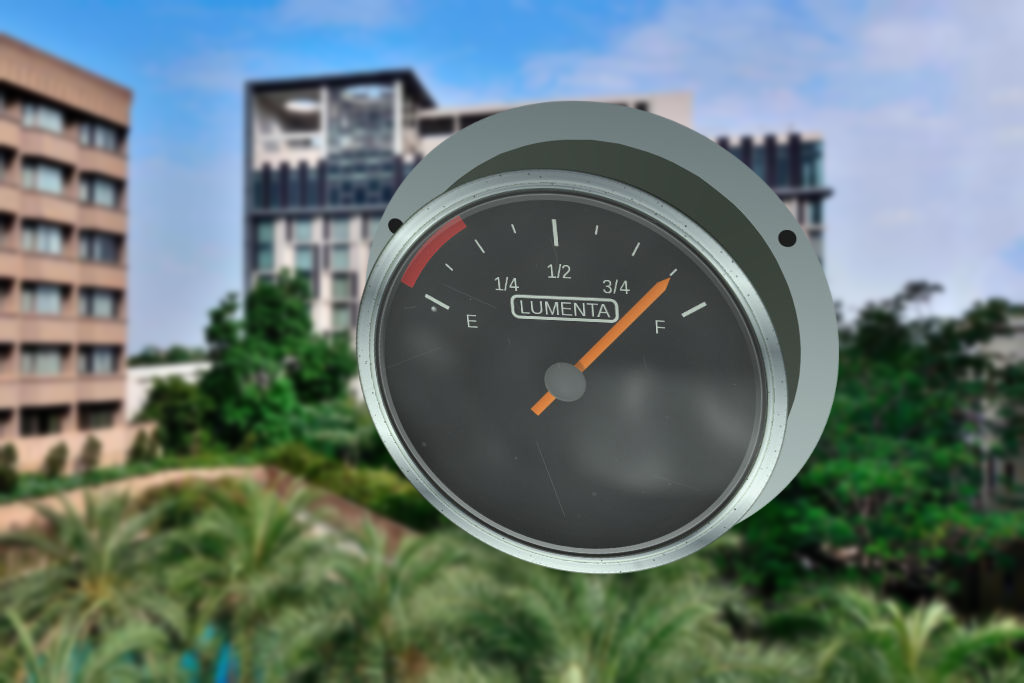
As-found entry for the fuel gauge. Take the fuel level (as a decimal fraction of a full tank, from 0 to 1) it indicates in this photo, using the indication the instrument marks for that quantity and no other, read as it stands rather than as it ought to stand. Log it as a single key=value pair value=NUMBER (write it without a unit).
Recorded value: value=0.875
